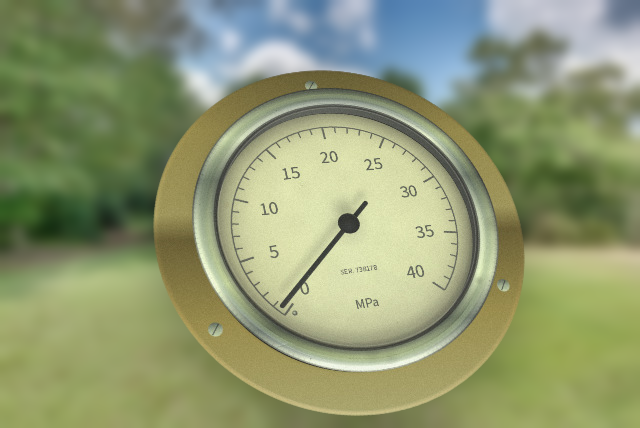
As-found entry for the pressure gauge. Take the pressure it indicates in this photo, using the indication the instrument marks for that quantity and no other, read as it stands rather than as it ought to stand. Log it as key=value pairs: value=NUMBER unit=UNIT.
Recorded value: value=0.5 unit=MPa
